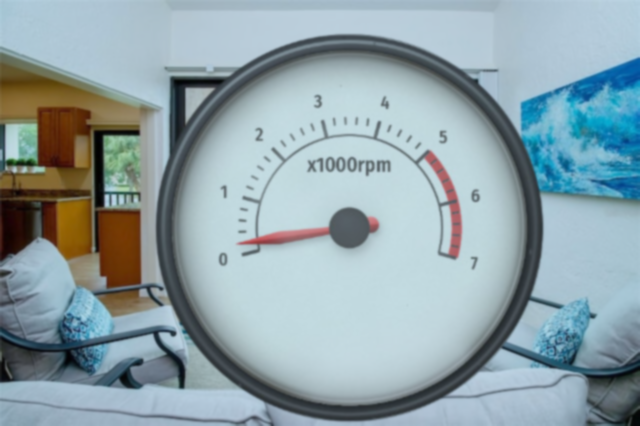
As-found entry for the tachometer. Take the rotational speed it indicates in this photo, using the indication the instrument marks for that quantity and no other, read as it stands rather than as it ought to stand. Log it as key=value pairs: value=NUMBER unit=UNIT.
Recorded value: value=200 unit=rpm
